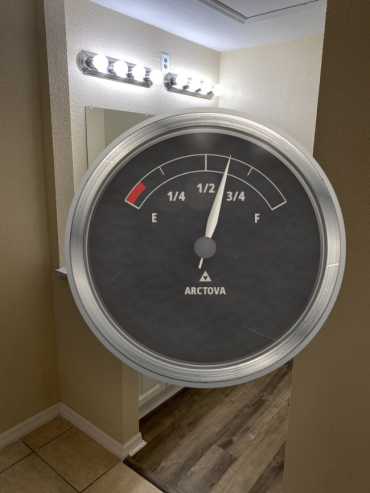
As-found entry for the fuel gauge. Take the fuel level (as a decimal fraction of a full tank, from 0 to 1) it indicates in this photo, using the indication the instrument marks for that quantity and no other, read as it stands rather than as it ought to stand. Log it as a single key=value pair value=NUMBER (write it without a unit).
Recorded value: value=0.625
